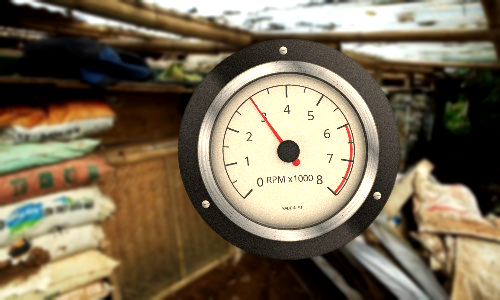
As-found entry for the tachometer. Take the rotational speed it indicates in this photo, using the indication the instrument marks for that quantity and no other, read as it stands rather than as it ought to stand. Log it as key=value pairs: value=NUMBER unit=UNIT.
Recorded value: value=3000 unit=rpm
